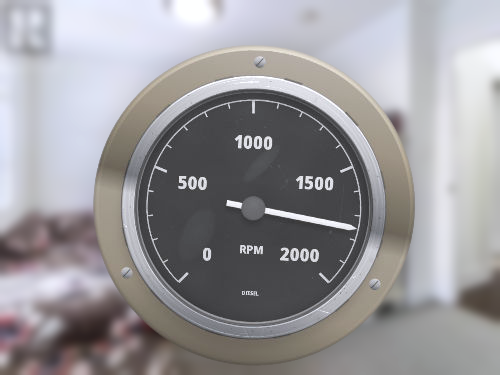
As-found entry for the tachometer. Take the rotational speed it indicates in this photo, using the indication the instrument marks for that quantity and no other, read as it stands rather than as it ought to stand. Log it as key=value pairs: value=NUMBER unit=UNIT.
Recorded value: value=1750 unit=rpm
